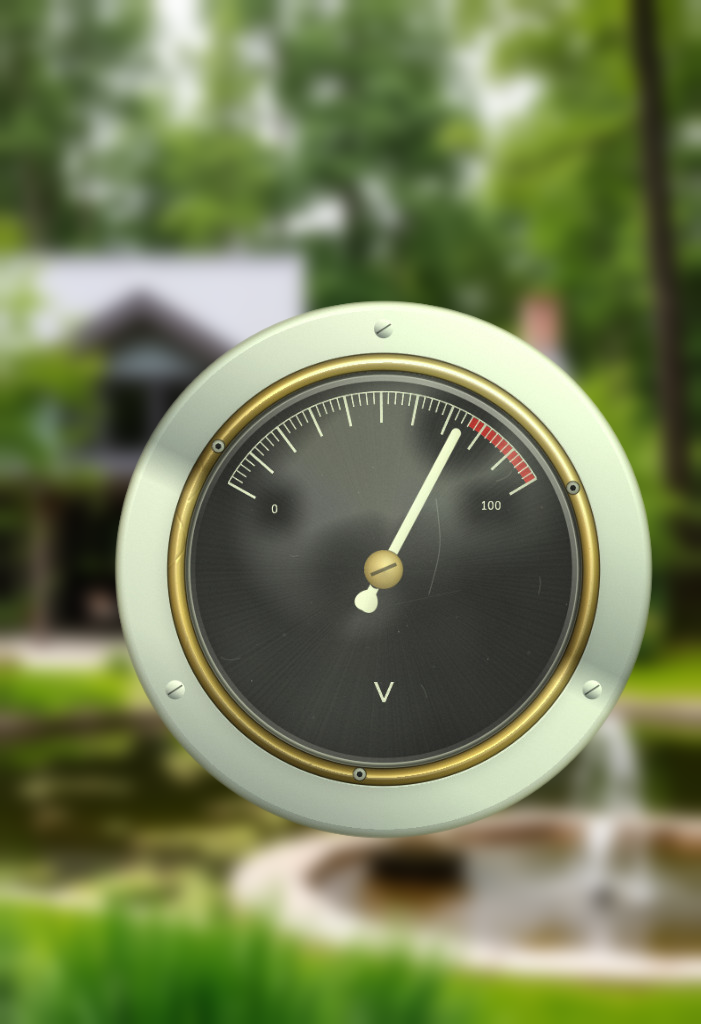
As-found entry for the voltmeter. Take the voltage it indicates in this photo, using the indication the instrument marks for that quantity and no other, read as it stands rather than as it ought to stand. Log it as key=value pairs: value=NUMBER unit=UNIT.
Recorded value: value=74 unit=V
